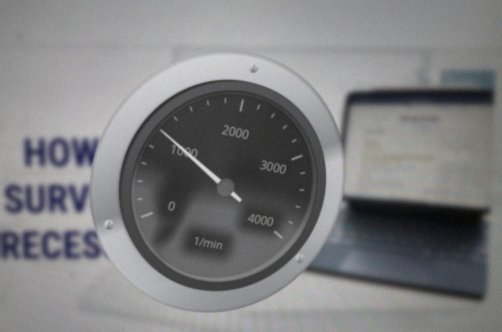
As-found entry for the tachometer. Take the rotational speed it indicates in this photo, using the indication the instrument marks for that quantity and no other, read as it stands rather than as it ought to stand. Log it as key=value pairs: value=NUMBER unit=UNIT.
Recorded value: value=1000 unit=rpm
